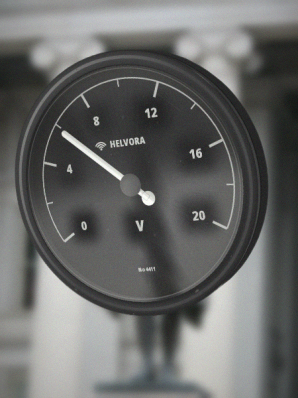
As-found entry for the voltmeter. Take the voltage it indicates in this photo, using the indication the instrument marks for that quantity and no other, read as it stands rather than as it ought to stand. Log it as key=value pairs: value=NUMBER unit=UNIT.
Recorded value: value=6 unit=V
